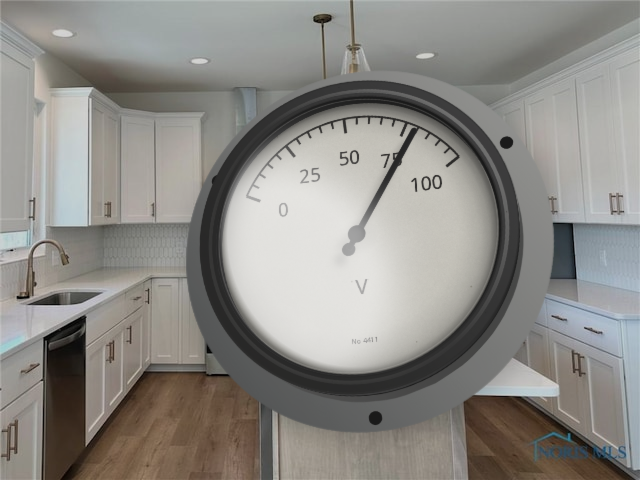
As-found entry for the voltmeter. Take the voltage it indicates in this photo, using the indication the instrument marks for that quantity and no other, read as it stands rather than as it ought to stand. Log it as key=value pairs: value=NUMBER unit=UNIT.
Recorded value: value=80 unit=V
